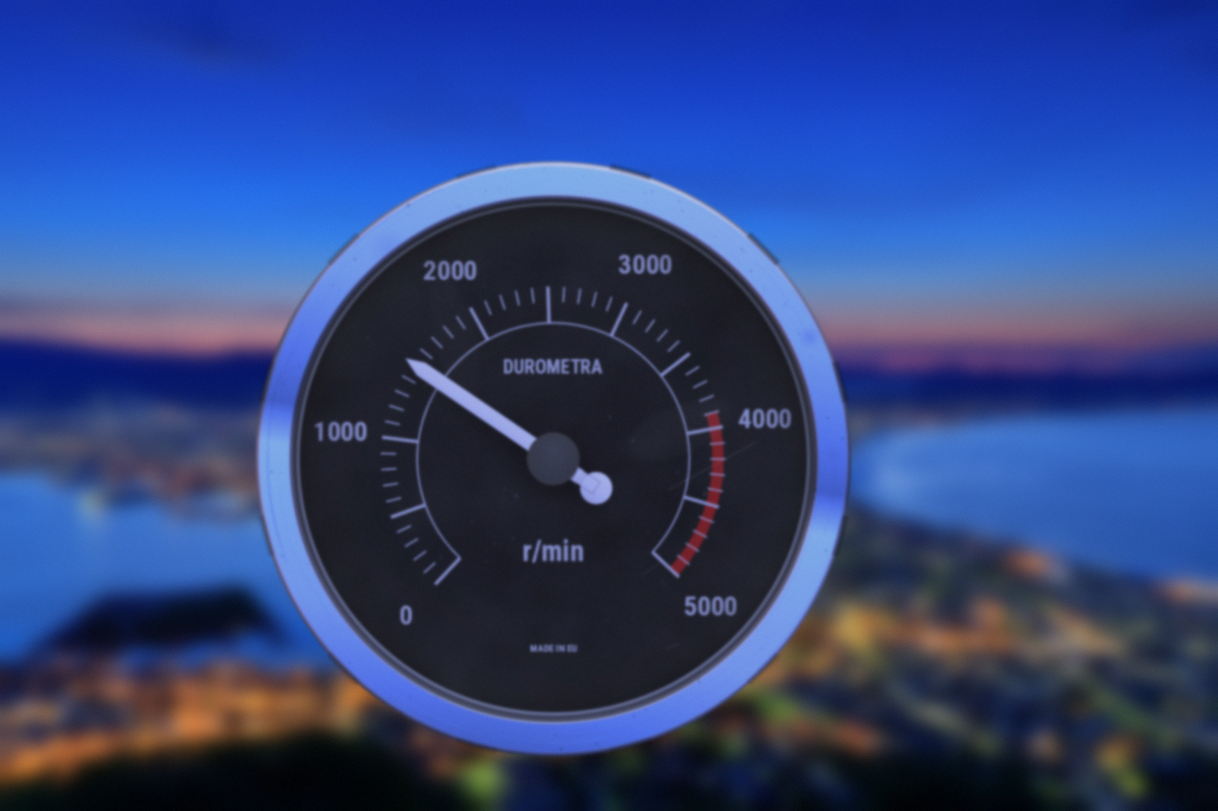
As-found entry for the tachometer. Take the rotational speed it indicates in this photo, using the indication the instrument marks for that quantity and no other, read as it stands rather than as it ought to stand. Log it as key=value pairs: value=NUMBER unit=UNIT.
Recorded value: value=1500 unit=rpm
